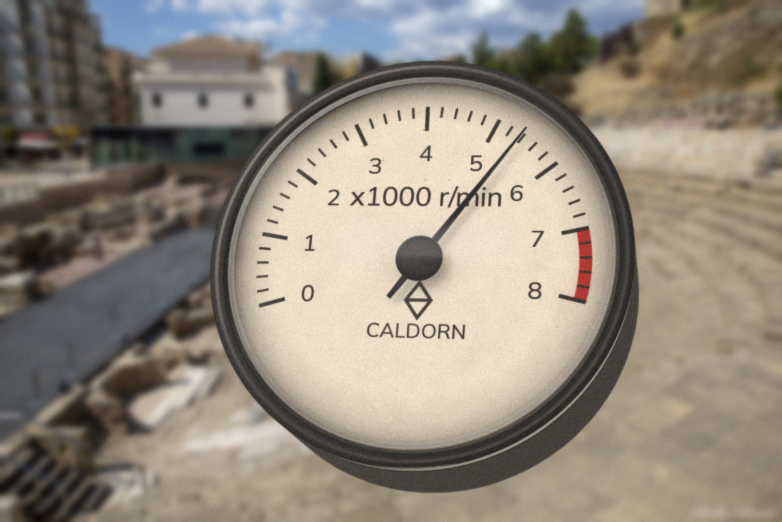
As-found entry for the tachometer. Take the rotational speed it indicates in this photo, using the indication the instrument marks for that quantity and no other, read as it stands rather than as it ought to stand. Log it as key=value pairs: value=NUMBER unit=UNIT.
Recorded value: value=5400 unit=rpm
